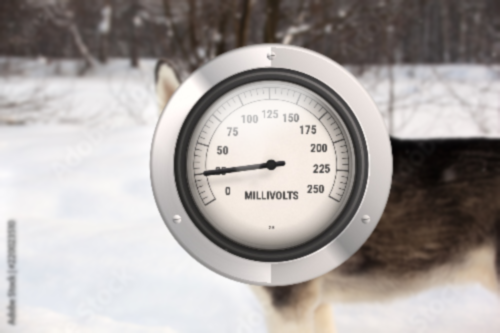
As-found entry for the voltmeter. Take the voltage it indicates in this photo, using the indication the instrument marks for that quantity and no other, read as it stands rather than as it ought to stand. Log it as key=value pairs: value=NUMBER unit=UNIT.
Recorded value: value=25 unit=mV
